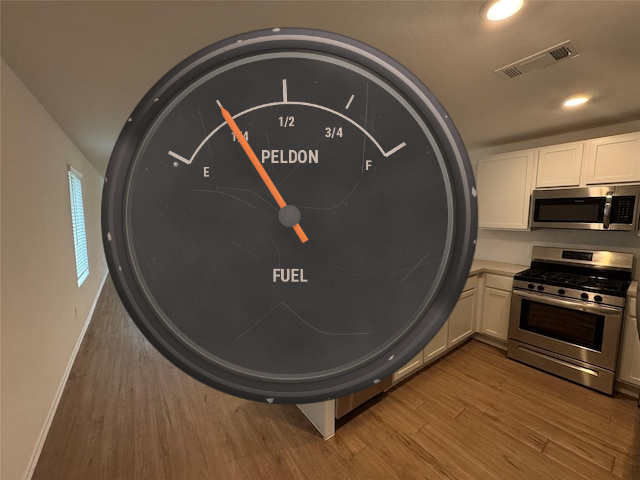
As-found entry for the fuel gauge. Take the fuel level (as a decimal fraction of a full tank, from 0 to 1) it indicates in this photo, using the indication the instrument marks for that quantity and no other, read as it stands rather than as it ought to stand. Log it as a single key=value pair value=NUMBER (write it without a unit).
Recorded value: value=0.25
